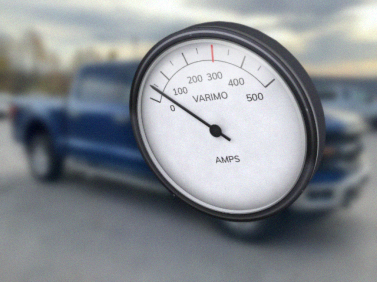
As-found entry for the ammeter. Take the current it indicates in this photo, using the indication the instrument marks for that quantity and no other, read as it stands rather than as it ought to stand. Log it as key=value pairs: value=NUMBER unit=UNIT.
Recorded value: value=50 unit=A
